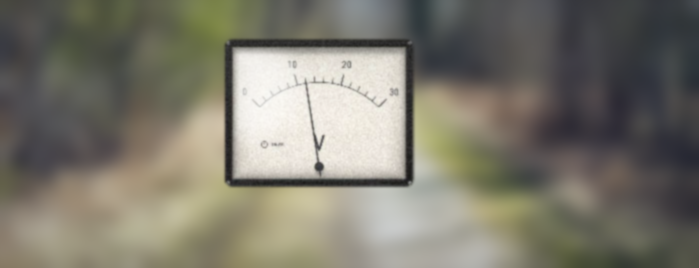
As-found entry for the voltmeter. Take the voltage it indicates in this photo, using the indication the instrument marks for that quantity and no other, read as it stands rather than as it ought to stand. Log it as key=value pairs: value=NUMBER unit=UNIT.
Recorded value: value=12 unit=V
